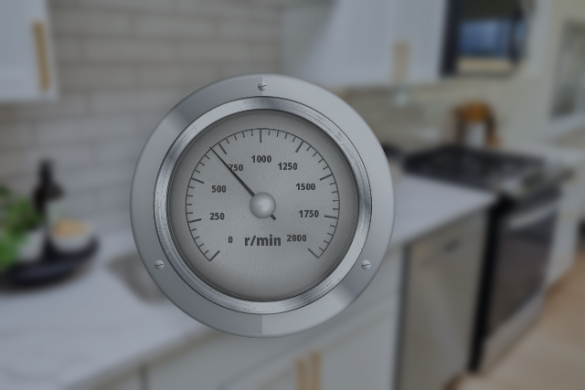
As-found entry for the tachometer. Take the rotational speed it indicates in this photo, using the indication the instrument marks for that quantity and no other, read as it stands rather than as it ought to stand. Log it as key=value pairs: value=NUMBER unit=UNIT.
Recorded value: value=700 unit=rpm
